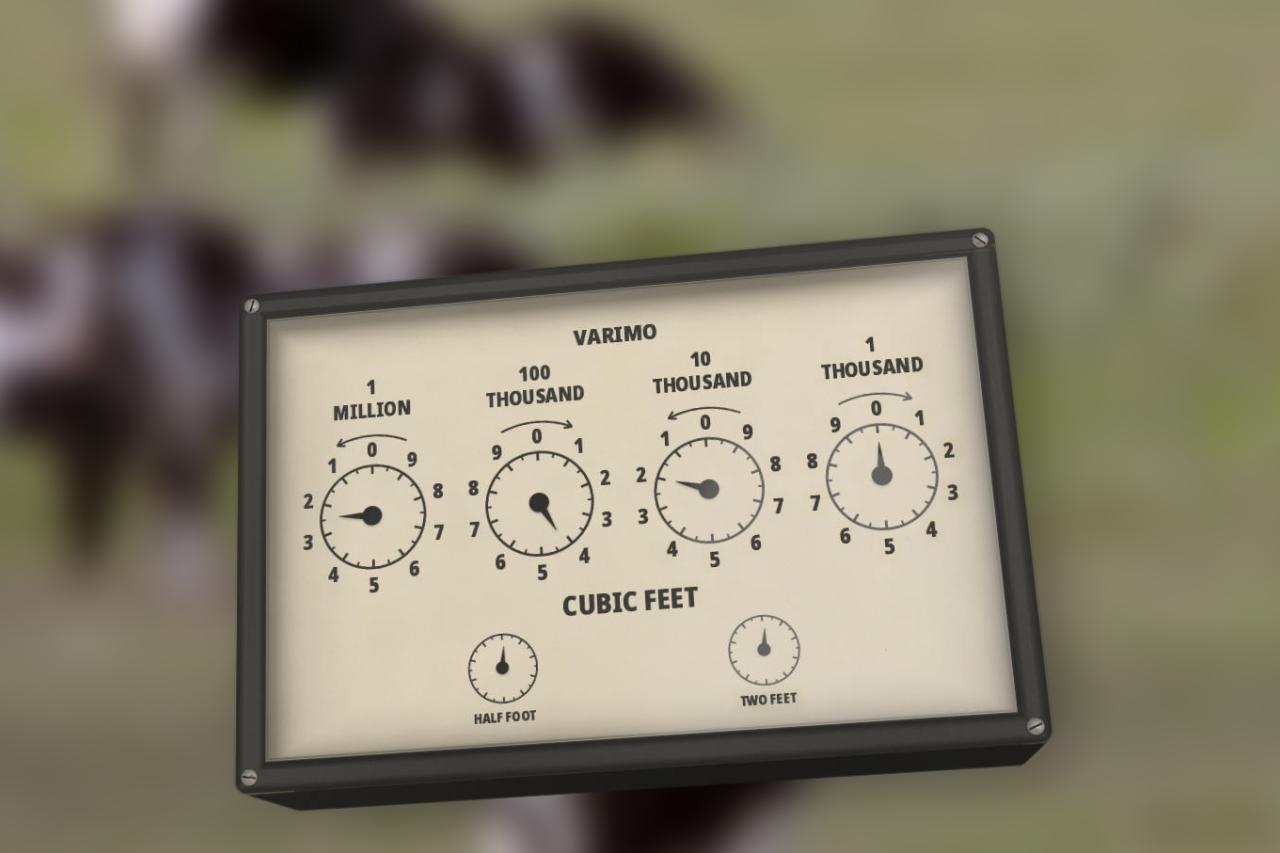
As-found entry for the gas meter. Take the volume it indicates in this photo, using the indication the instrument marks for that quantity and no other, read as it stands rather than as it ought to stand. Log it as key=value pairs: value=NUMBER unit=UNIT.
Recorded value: value=242000 unit=ft³
